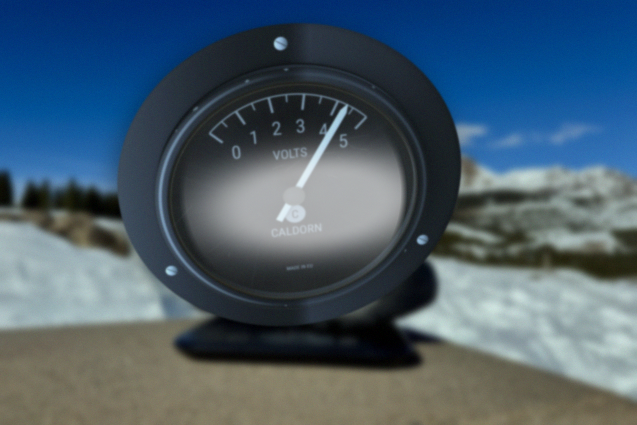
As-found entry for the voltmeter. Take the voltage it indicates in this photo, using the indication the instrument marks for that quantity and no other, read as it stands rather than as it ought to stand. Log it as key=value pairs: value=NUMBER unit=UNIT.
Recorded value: value=4.25 unit=V
